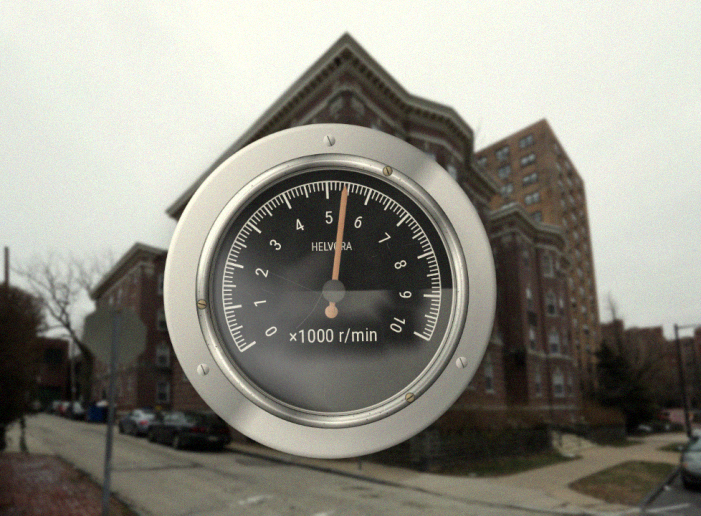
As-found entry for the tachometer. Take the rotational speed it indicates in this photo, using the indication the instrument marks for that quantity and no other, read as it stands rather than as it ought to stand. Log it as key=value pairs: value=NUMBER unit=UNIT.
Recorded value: value=5400 unit=rpm
